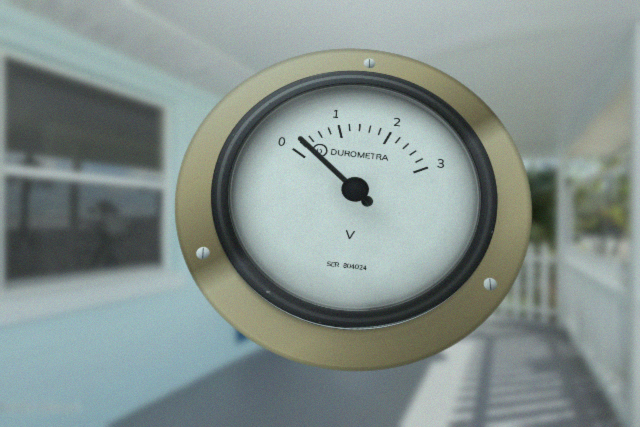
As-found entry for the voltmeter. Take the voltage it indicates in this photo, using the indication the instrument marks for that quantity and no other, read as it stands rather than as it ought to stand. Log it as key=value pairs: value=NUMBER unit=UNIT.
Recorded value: value=0.2 unit=V
